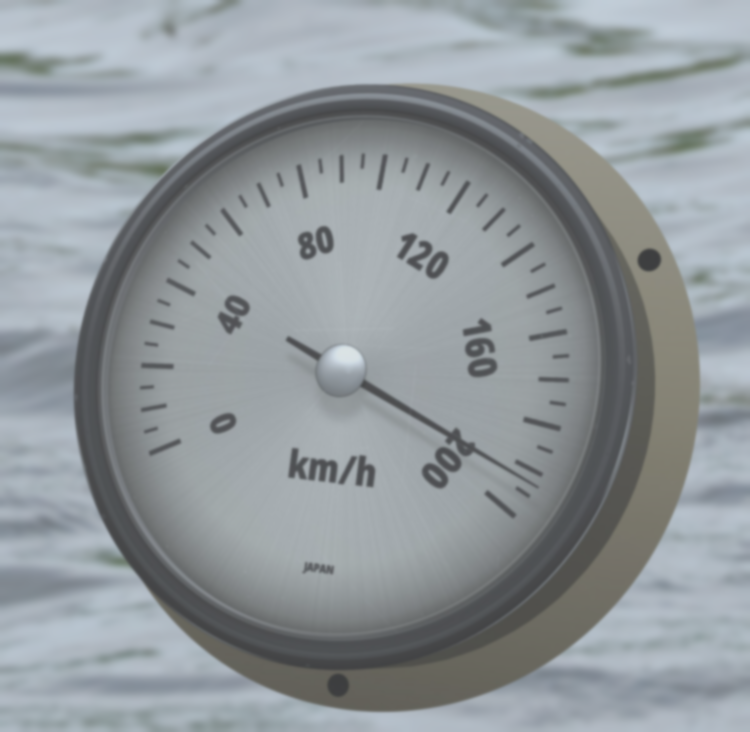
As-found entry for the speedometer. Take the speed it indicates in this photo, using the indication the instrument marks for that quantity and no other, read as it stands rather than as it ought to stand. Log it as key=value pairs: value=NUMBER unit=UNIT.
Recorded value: value=192.5 unit=km/h
